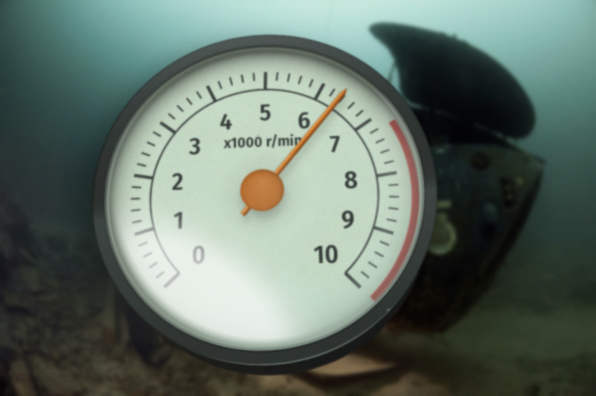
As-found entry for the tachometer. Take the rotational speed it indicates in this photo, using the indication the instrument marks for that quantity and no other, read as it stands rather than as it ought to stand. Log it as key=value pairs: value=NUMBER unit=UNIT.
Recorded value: value=6400 unit=rpm
